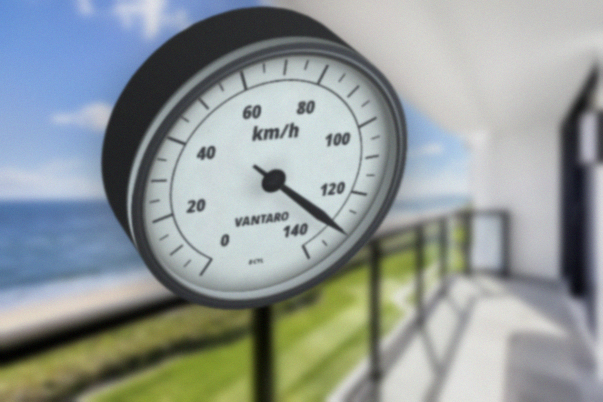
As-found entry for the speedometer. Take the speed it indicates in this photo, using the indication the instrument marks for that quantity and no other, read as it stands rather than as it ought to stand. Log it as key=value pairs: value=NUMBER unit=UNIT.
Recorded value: value=130 unit=km/h
